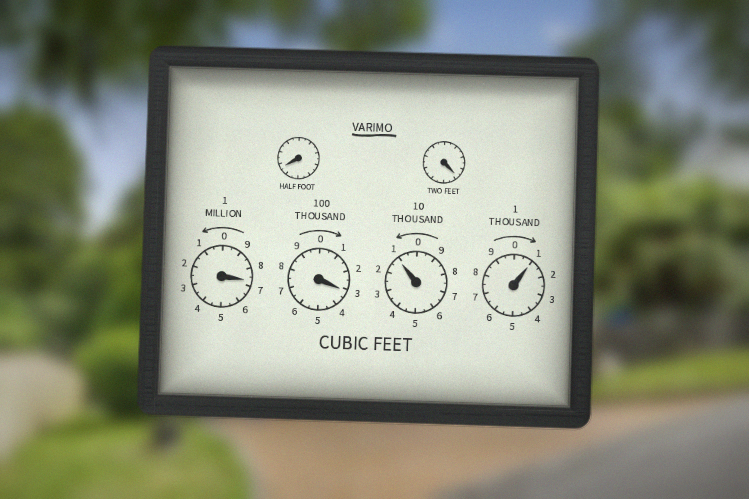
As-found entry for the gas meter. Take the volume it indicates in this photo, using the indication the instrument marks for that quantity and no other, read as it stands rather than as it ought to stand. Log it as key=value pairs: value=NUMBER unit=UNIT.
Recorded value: value=731100 unit=ft³
